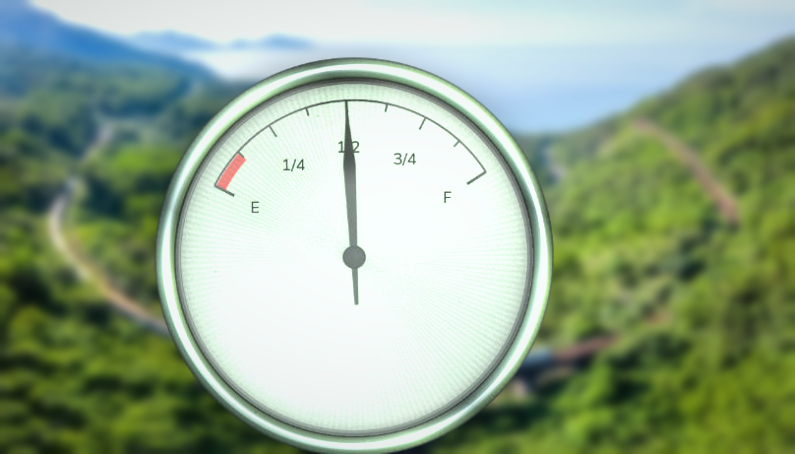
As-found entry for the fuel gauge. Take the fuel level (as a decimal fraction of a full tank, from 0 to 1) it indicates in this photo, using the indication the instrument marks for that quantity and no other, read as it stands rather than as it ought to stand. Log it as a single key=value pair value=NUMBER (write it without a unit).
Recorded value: value=0.5
